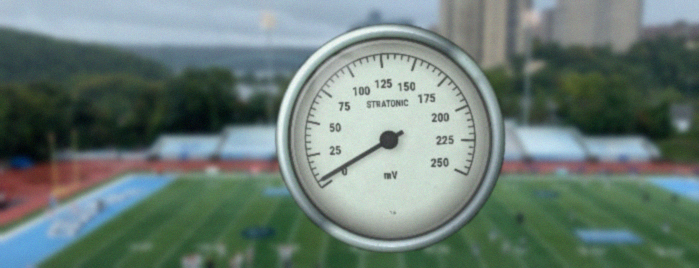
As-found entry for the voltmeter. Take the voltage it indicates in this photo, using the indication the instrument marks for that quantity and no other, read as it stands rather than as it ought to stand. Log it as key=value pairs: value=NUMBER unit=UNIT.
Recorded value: value=5 unit=mV
